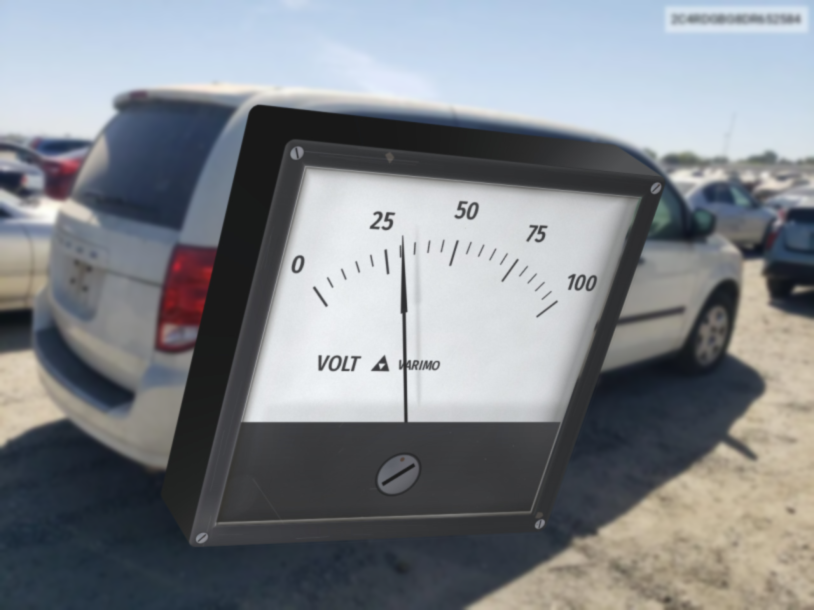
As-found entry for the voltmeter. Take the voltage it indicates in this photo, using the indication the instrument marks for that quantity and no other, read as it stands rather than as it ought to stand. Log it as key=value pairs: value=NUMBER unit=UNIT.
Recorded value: value=30 unit=V
